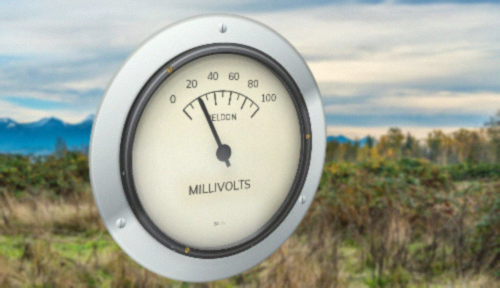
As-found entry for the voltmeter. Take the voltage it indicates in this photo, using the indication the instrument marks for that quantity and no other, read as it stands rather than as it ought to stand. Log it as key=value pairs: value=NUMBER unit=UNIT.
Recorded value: value=20 unit=mV
